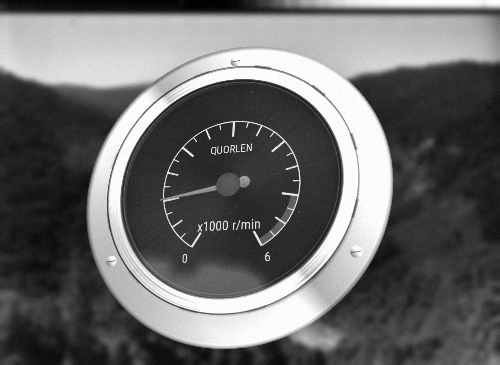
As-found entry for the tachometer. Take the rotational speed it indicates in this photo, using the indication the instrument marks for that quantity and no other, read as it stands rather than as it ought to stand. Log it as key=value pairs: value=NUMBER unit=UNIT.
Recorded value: value=1000 unit=rpm
